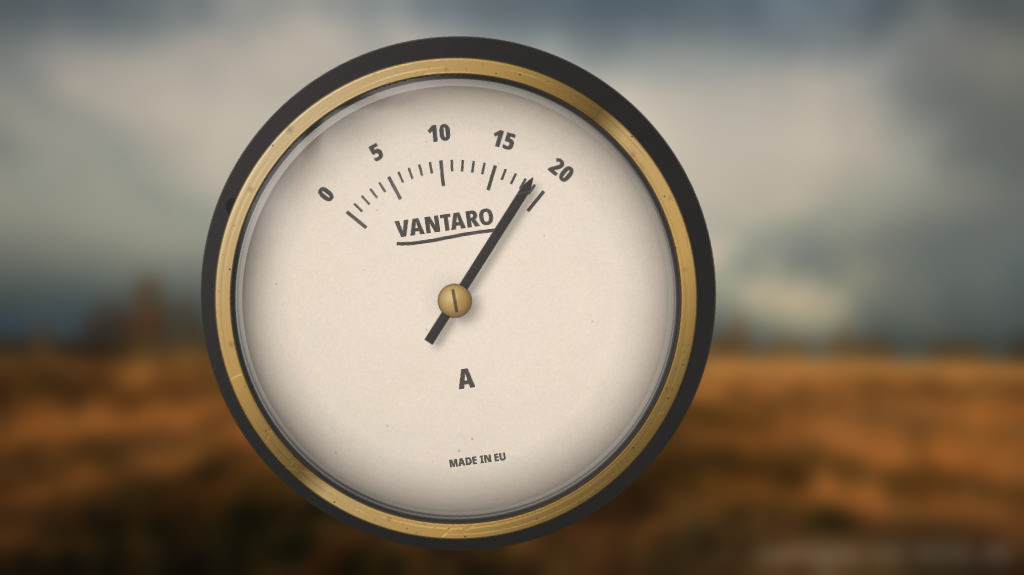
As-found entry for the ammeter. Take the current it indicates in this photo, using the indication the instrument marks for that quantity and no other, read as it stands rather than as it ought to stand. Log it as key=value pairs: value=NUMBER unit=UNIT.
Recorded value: value=18.5 unit=A
